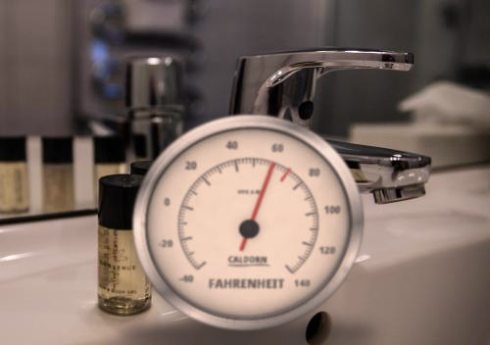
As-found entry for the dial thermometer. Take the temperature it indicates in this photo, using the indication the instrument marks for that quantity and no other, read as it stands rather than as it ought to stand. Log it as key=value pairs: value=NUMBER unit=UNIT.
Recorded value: value=60 unit=°F
